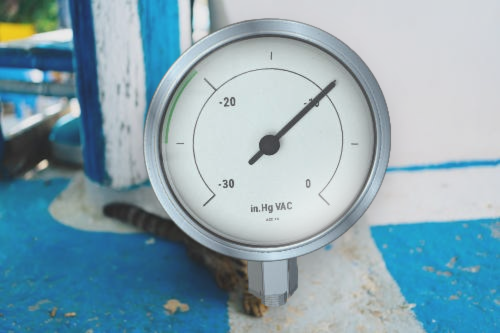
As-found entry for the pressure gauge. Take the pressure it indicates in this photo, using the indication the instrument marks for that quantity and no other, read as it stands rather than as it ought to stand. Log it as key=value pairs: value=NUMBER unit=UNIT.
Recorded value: value=-10 unit=inHg
